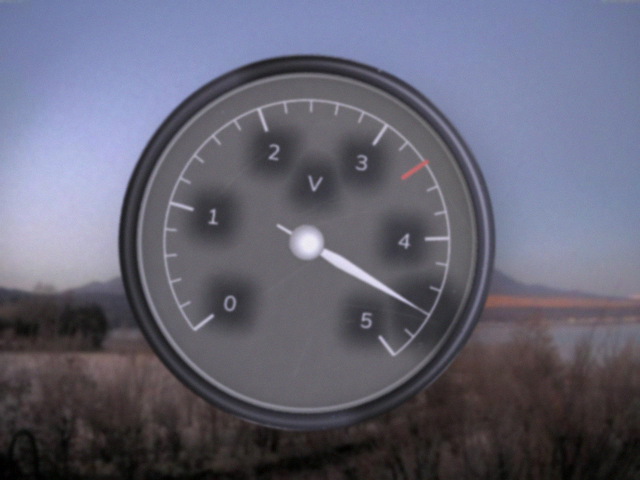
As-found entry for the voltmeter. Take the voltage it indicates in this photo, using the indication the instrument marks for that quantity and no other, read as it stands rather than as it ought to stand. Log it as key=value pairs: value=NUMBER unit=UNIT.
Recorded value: value=4.6 unit=V
